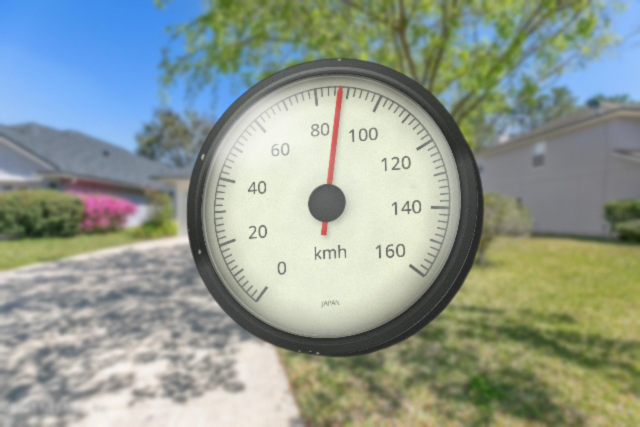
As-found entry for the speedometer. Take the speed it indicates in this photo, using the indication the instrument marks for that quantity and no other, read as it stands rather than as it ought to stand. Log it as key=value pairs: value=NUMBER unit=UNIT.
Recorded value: value=88 unit=km/h
